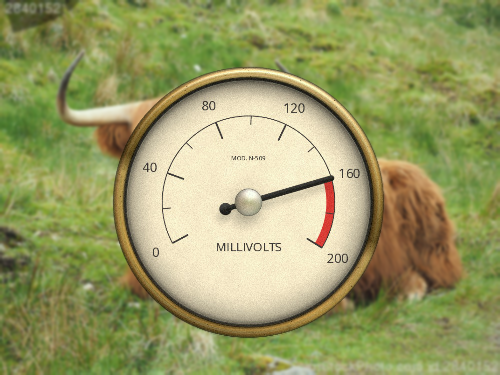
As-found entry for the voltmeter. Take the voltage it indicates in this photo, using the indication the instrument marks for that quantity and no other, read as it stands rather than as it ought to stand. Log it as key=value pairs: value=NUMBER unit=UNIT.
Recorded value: value=160 unit=mV
